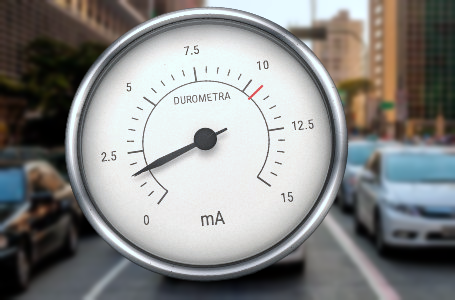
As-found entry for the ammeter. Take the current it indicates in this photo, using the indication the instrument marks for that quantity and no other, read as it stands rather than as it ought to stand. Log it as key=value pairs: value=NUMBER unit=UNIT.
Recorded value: value=1.5 unit=mA
